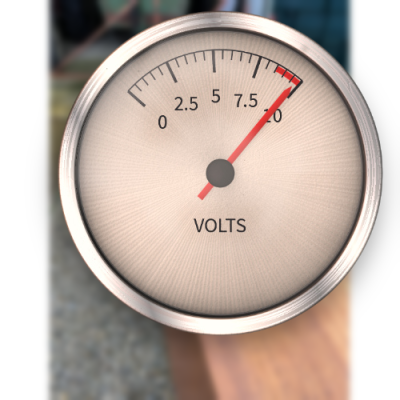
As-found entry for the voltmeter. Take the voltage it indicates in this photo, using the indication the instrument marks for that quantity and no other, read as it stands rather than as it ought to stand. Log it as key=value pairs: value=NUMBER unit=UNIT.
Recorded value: value=9.75 unit=V
